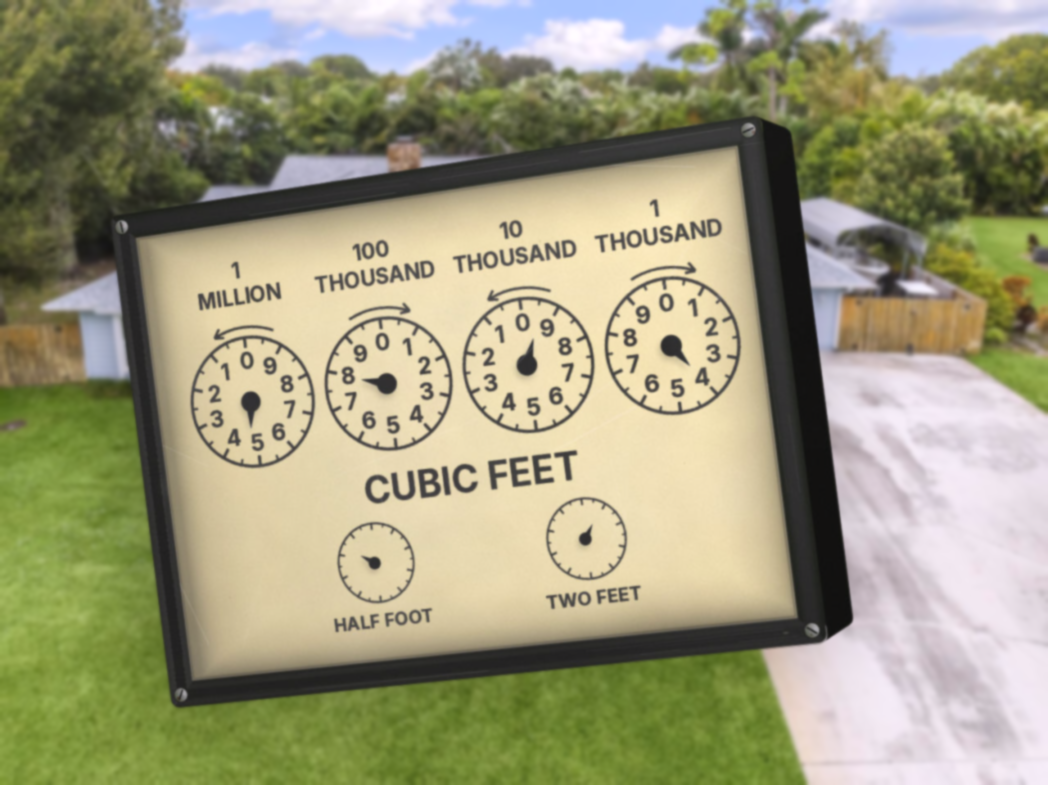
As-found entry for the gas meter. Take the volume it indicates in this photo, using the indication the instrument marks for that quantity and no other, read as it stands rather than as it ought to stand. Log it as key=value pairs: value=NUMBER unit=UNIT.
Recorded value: value=479400 unit=ft³
